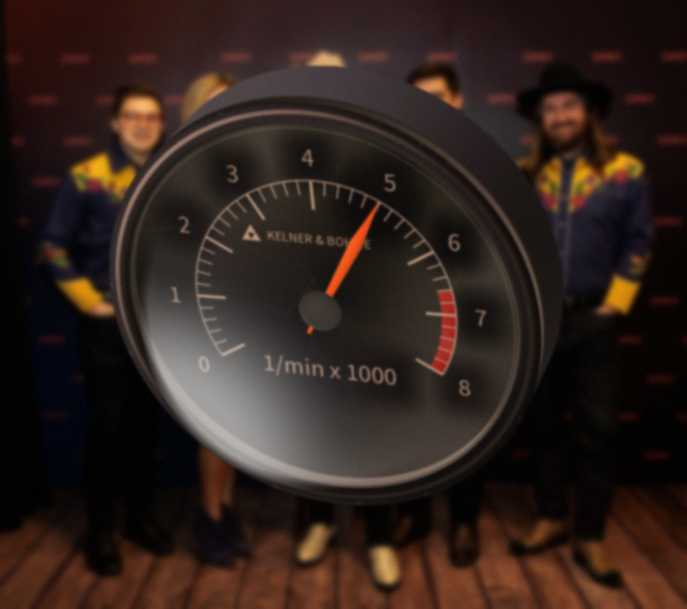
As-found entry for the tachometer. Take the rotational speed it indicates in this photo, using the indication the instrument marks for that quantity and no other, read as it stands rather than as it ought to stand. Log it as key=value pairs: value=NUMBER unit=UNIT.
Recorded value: value=5000 unit=rpm
